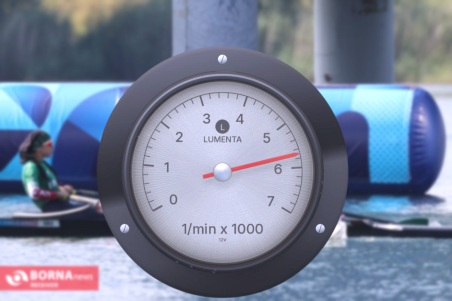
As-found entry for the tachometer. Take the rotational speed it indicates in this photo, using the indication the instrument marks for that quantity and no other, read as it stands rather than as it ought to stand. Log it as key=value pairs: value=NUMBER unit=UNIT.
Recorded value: value=5700 unit=rpm
